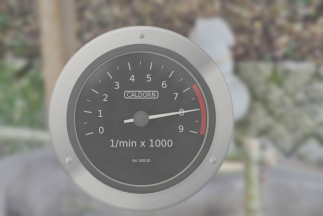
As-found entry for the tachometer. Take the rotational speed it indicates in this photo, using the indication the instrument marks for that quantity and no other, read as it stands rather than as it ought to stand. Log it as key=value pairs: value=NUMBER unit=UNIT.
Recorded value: value=8000 unit=rpm
